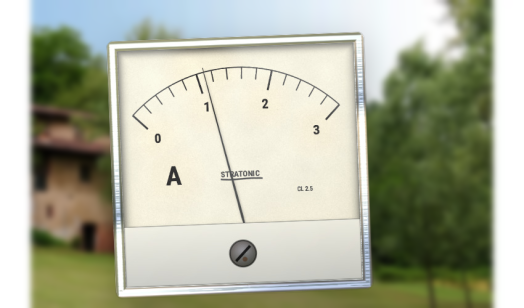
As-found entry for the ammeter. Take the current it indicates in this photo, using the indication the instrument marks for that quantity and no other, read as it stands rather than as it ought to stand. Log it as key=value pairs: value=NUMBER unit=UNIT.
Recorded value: value=1.1 unit=A
